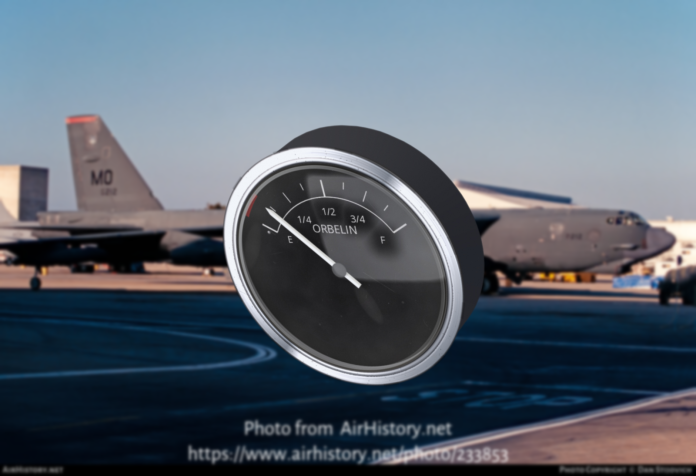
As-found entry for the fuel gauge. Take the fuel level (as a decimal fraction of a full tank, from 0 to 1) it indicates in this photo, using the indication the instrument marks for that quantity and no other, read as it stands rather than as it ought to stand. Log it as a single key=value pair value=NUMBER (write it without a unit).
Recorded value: value=0.125
